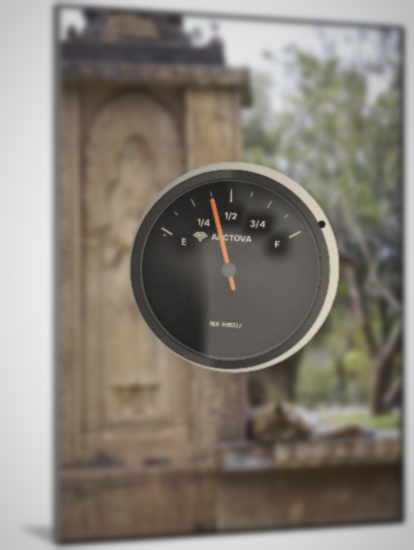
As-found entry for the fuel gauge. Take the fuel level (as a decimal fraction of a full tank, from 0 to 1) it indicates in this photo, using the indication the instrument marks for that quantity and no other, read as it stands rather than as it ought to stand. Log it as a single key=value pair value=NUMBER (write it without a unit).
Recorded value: value=0.375
